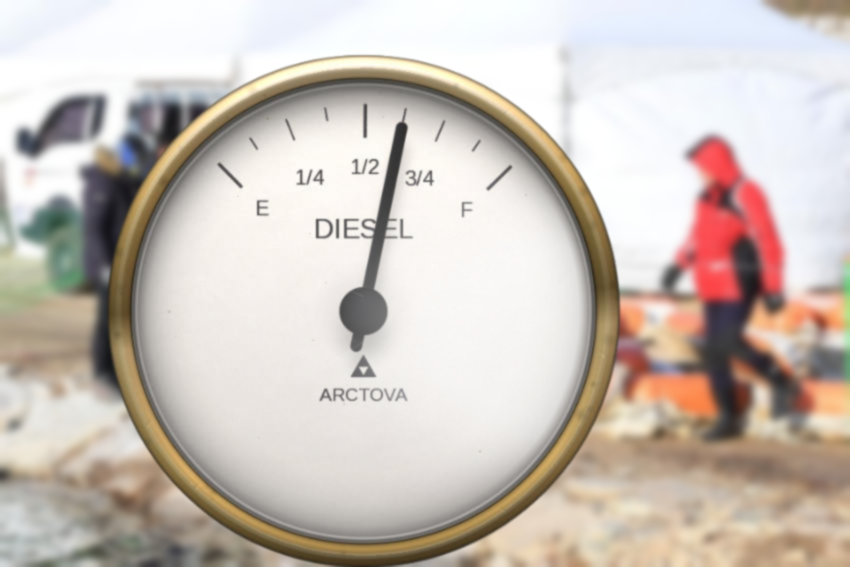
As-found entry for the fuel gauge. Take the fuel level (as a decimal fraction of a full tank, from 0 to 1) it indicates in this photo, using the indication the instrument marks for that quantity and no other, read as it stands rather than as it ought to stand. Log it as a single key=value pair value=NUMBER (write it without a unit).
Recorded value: value=0.625
